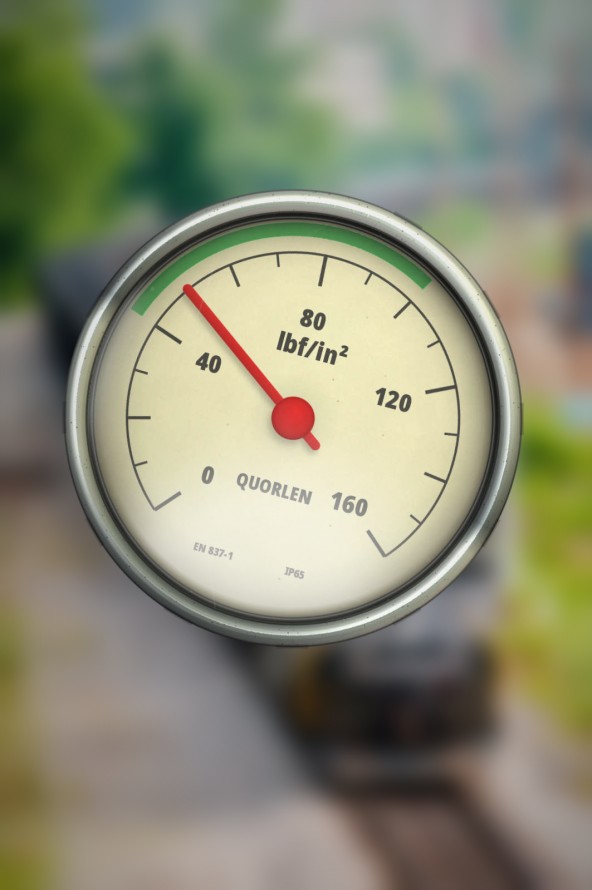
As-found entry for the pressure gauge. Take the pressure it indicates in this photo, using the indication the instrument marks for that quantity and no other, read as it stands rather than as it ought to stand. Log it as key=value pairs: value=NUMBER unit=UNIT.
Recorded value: value=50 unit=psi
